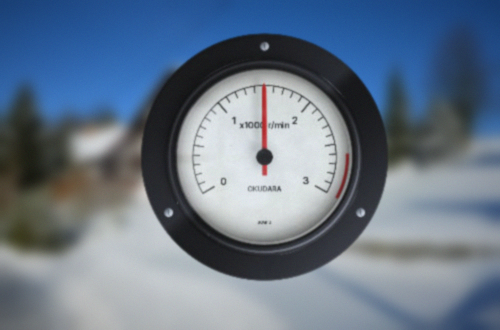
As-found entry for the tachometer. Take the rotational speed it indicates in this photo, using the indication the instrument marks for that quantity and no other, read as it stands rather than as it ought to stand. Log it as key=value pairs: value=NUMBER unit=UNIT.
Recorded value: value=1500 unit=rpm
